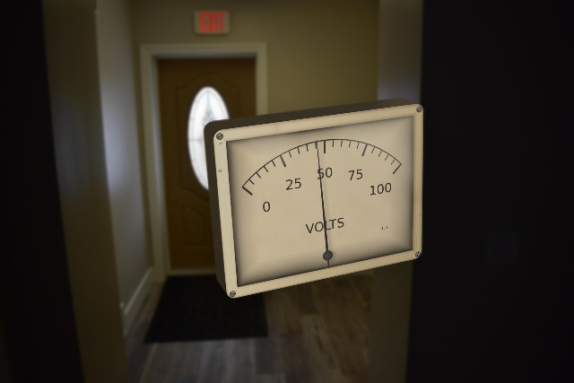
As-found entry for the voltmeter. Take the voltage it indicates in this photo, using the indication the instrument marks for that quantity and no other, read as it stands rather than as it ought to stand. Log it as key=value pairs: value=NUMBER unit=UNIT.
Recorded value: value=45 unit=V
